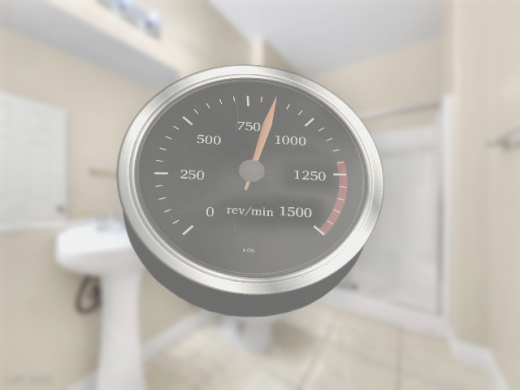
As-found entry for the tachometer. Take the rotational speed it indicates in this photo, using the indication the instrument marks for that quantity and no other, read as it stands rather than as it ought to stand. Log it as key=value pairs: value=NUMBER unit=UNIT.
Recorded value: value=850 unit=rpm
